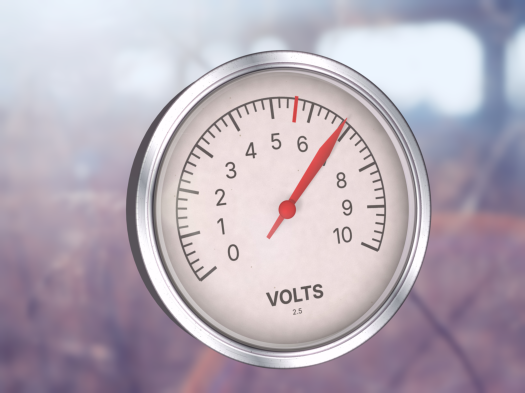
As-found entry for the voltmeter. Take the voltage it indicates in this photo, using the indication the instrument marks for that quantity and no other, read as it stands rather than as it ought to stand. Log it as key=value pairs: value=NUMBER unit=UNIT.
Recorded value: value=6.8 unit=V
